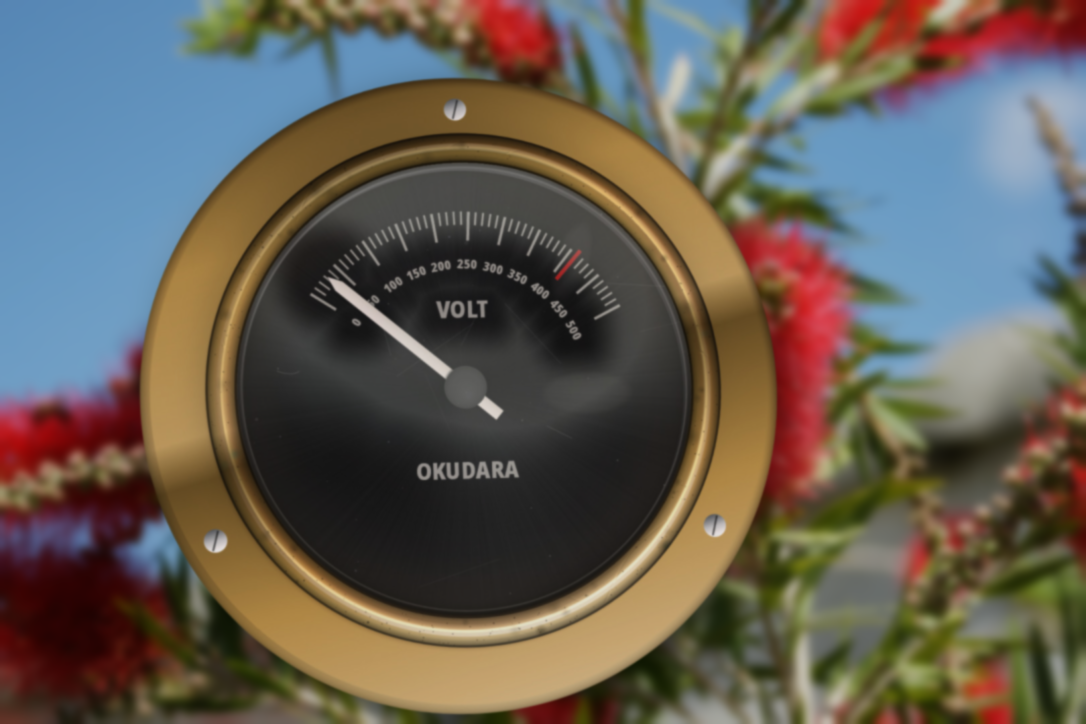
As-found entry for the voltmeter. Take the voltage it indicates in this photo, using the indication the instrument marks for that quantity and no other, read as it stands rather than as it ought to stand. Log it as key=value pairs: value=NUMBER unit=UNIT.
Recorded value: value=30 unit=V
